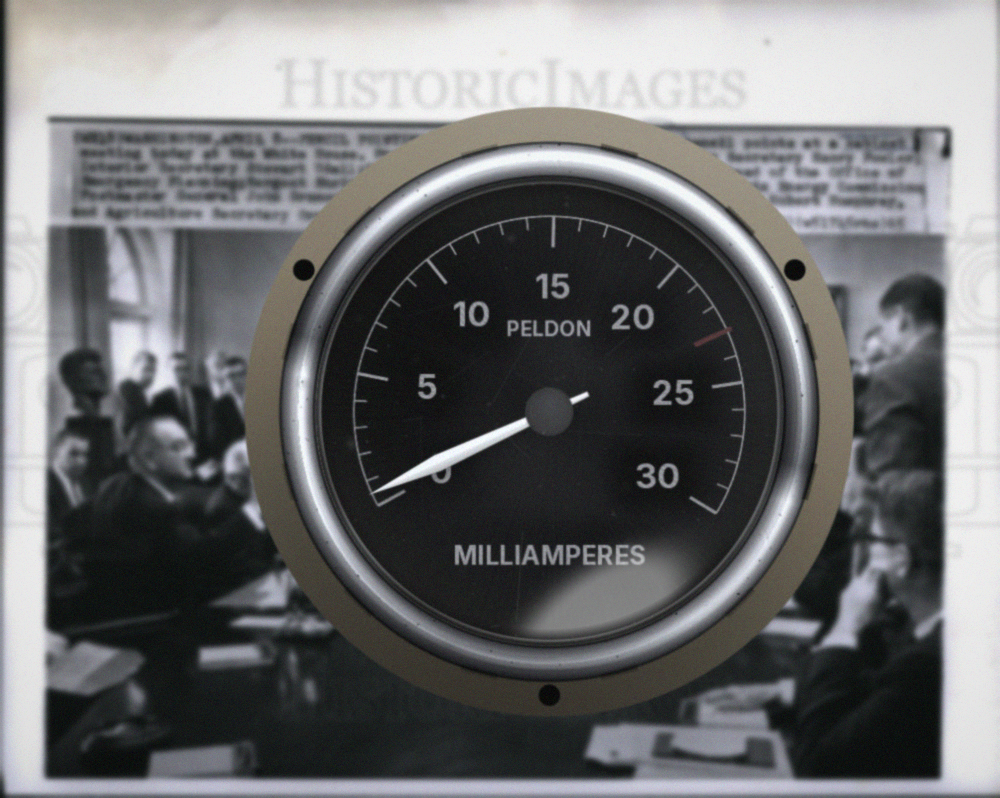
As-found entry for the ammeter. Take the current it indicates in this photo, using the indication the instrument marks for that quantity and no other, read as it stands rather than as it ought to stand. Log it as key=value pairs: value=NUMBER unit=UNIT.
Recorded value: value=0.5 unit=mA
